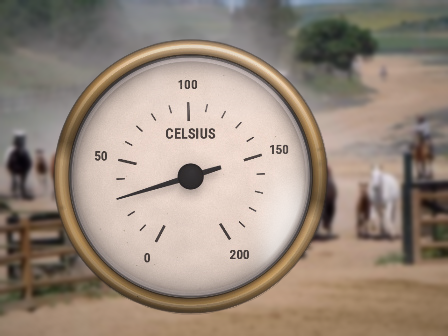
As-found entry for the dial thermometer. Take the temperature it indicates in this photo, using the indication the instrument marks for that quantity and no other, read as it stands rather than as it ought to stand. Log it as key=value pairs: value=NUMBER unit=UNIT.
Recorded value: value=30 unit=°C
